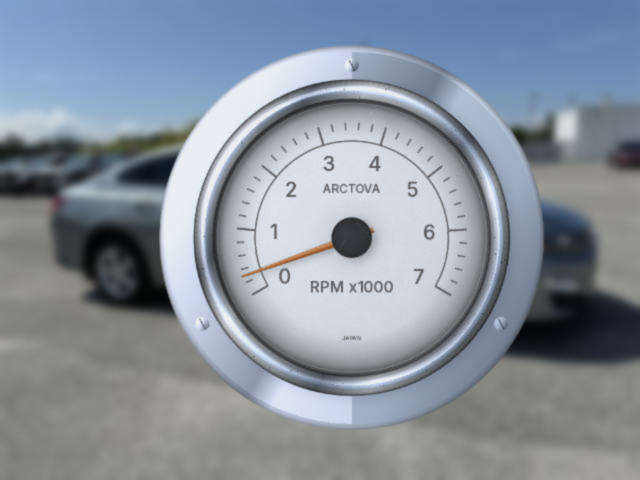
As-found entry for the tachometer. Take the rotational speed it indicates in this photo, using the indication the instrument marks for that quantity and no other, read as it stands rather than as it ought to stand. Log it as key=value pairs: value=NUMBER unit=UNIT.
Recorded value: value=300 unit=rpm
